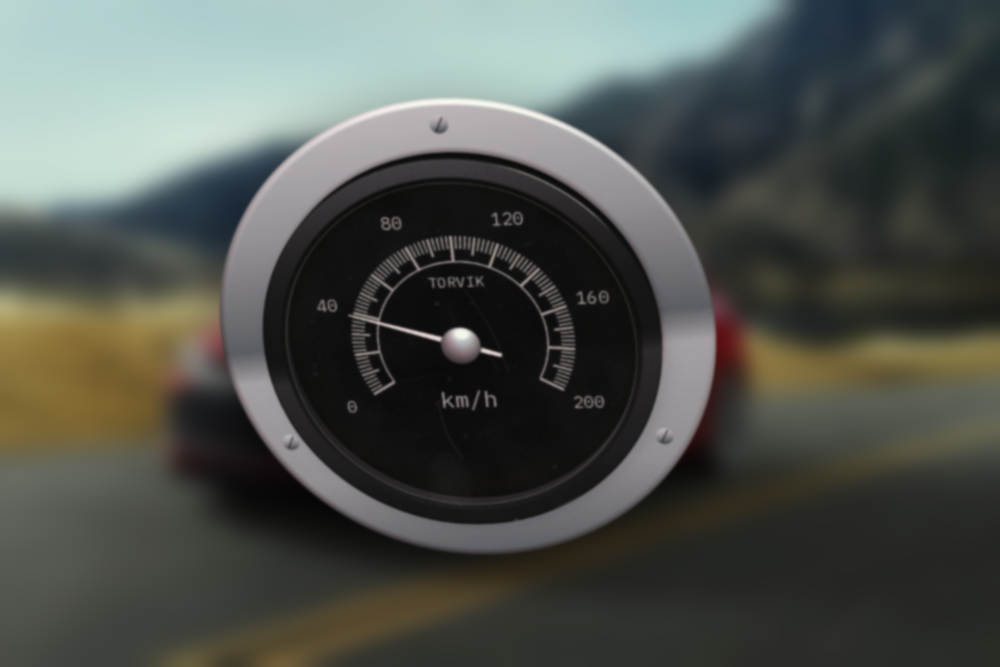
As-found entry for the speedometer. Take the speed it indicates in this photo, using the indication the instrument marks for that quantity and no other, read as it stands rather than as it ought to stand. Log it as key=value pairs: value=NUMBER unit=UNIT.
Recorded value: value=40 unit=km/h
